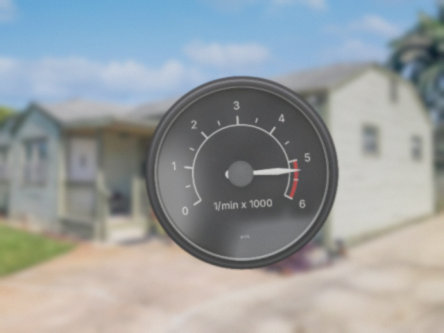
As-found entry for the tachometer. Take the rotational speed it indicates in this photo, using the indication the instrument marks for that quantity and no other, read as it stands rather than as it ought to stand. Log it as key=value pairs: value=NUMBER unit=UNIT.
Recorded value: value=5250 unit=rpm
